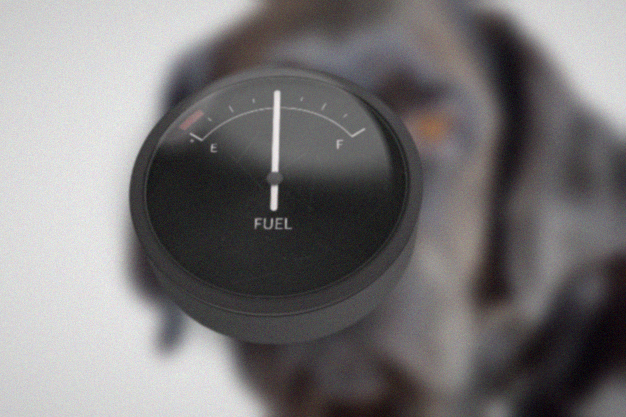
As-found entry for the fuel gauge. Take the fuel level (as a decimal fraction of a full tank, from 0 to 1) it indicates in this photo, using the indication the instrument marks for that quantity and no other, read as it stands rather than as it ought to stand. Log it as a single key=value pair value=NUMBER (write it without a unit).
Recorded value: value=0.5
